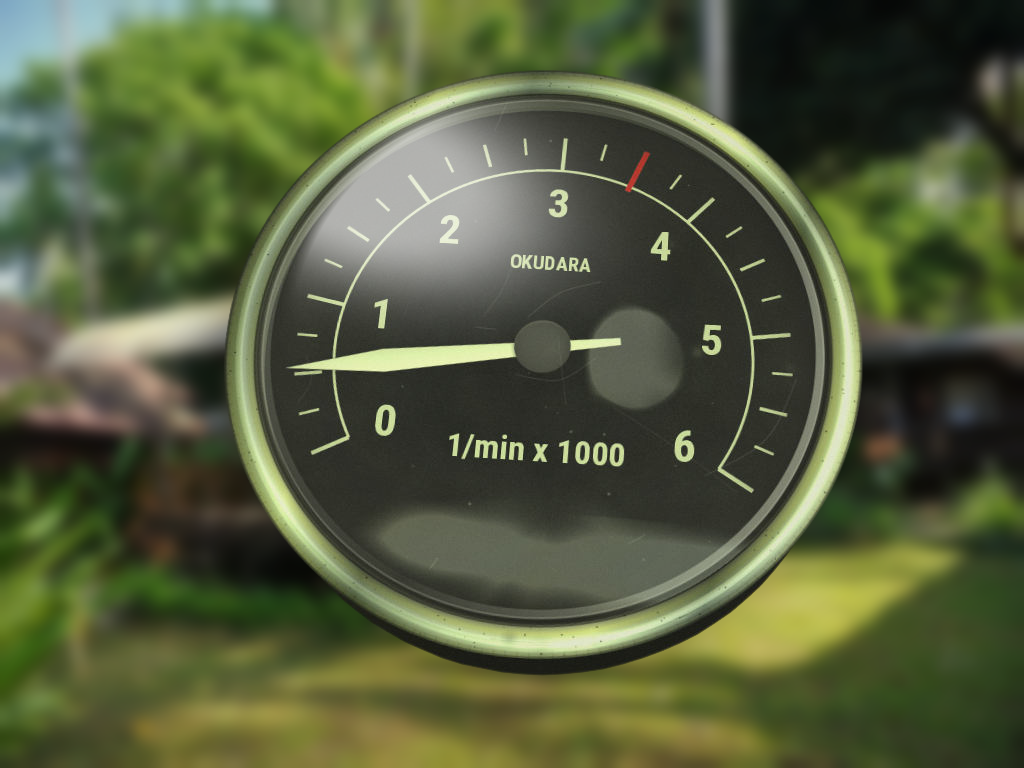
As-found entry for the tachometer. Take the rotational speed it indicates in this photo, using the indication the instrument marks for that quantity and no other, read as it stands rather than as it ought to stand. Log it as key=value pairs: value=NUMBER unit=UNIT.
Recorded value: value=500 unit=rpm
